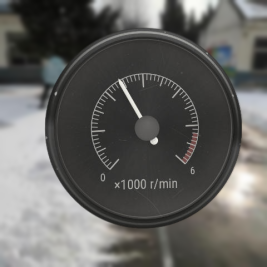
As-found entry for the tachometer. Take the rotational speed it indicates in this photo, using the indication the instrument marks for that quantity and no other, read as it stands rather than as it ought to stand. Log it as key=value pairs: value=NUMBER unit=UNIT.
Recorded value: value=2400 unit=rpm
